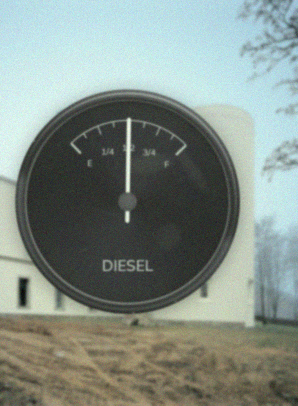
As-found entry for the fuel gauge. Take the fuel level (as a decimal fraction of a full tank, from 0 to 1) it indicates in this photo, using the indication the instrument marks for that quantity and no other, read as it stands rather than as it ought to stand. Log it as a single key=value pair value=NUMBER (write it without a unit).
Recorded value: value=0.5
